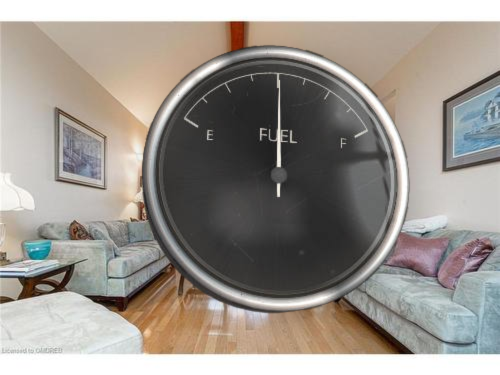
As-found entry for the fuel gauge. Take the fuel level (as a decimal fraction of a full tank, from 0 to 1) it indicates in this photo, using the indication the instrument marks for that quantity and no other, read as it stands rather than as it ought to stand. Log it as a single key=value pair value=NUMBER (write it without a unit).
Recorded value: value=0.5
